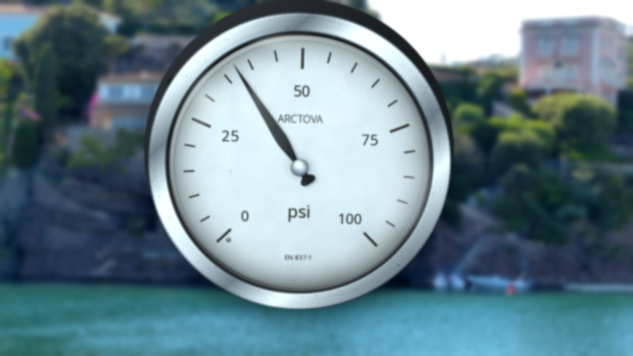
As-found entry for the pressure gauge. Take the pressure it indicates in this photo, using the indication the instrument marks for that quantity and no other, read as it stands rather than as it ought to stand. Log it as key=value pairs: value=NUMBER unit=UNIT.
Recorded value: value=37.5 unit=psi
